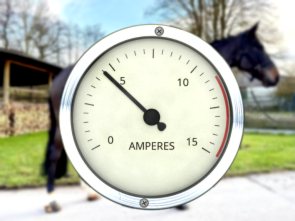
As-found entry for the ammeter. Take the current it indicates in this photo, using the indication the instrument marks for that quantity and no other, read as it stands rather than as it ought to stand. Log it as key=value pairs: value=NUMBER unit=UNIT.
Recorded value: value=4.5 unit=A
